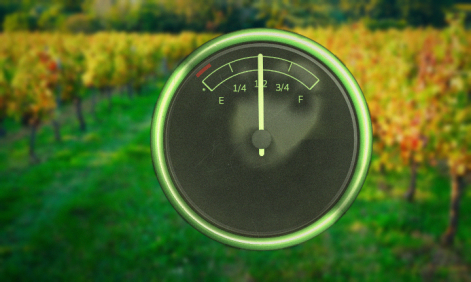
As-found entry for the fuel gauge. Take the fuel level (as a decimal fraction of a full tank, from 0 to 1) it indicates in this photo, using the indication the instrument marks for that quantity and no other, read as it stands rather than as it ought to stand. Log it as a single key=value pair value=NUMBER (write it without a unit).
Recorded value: value=0.5
